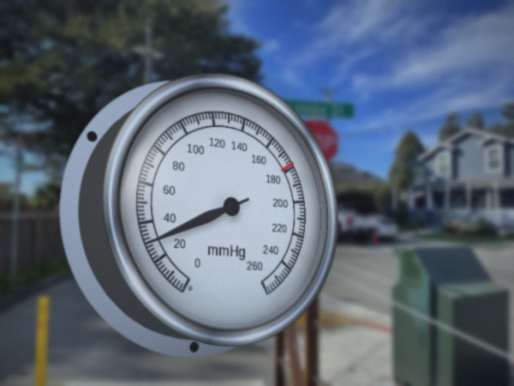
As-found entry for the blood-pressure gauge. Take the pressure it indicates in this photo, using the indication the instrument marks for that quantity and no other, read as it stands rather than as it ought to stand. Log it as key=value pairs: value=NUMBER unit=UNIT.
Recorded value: value=30 unit=mmHg
